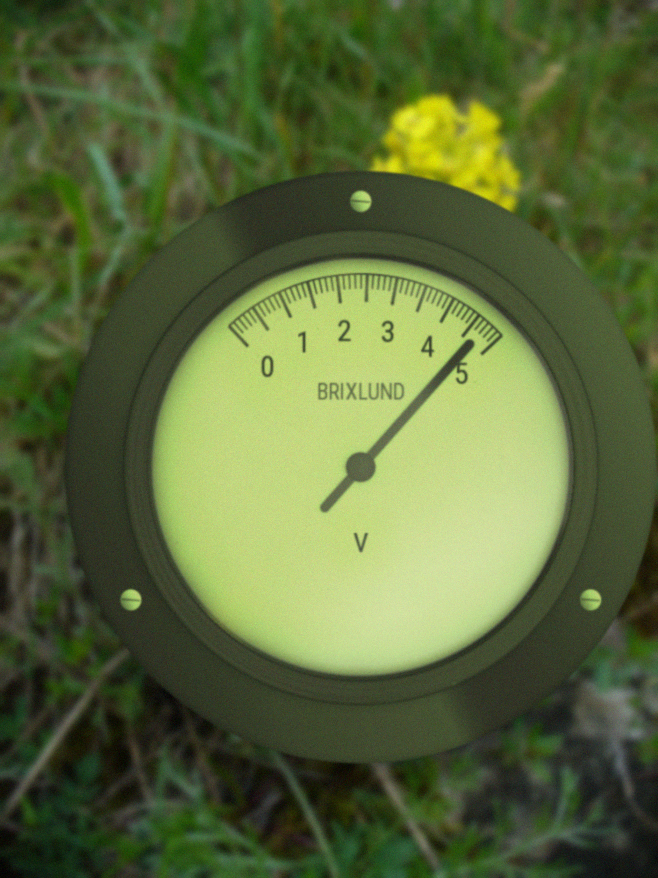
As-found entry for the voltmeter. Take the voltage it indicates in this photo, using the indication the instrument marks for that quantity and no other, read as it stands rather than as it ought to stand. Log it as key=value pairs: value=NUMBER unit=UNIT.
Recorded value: value=4.7 unit=V
